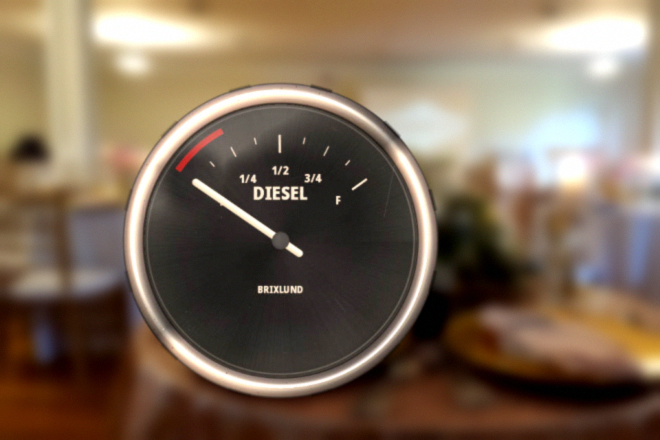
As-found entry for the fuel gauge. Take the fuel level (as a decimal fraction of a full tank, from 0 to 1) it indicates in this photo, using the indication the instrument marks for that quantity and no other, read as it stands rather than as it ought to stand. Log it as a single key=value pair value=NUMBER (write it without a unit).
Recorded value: value=0
